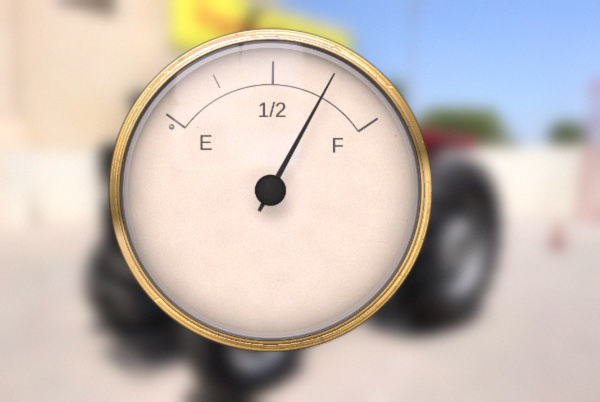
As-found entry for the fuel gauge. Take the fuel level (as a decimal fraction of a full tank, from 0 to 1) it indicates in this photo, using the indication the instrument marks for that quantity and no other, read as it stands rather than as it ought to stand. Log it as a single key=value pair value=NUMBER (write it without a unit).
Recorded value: value=0.75
